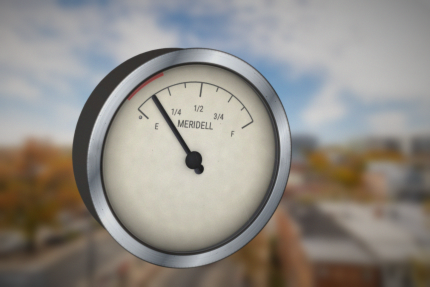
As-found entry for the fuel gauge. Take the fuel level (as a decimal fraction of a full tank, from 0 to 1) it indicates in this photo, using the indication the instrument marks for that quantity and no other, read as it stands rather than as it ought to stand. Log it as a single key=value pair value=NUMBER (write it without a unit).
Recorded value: value=0.125
